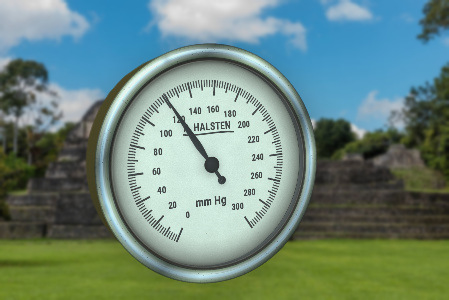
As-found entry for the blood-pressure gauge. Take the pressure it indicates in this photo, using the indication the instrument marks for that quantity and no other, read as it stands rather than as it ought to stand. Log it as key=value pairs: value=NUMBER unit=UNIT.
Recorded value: value=120 unit=mmHg
